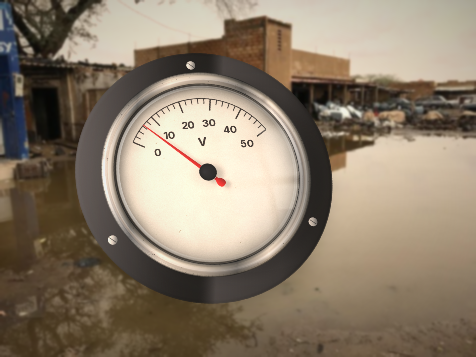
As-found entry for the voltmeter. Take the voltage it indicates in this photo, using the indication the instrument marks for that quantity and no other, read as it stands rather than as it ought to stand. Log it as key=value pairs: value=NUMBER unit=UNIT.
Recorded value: value=6 unit=V
